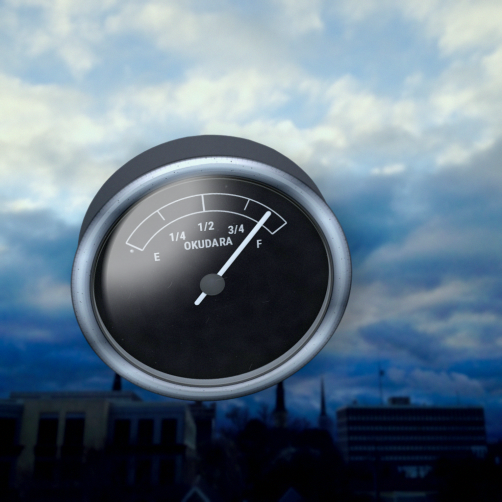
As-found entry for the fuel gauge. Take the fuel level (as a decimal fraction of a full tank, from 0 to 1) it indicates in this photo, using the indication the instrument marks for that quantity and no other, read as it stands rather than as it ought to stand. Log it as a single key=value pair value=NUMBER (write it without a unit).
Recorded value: value=0.875
